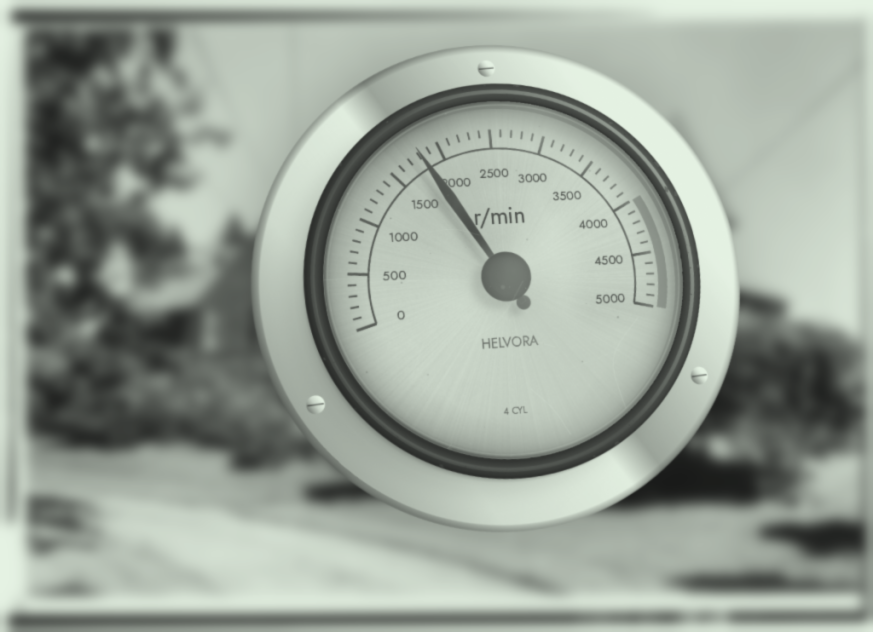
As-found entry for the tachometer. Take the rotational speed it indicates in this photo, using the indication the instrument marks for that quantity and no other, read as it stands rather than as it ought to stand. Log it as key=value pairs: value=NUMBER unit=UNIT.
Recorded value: value=1800 unit=rpm
